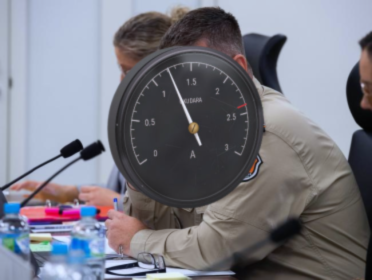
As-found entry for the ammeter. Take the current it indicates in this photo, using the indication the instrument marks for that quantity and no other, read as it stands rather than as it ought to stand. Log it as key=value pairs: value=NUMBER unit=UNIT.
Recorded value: value=1.2 unit=A
